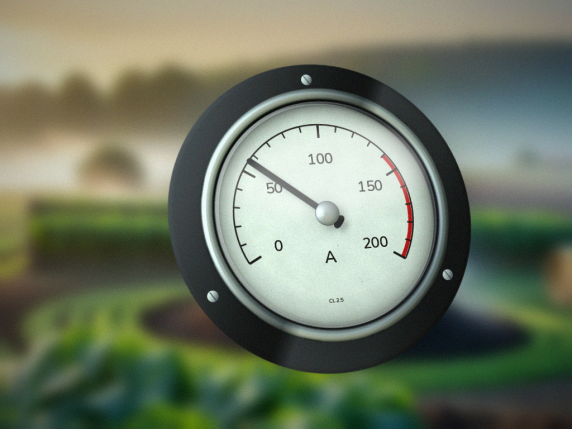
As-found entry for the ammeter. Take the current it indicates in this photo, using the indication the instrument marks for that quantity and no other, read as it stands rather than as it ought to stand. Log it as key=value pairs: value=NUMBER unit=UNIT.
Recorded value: value=55 unit=A
